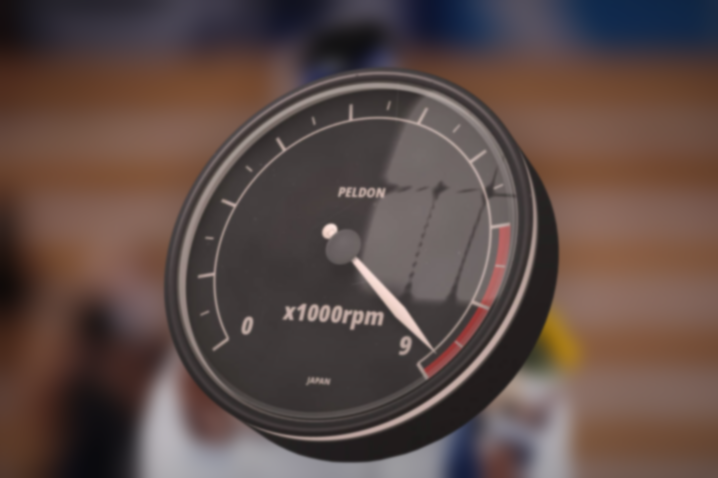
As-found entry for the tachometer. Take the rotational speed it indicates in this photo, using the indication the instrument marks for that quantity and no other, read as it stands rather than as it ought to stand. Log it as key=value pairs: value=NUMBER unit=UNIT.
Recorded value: value=8750 unit=rpm
